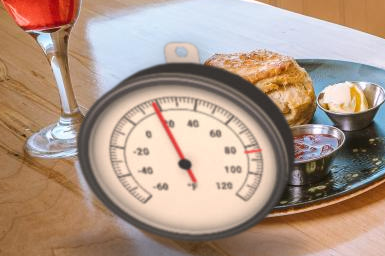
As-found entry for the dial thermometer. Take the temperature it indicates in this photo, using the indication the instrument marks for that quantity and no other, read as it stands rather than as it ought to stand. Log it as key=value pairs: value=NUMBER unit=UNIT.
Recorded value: value=20 unit=°F
